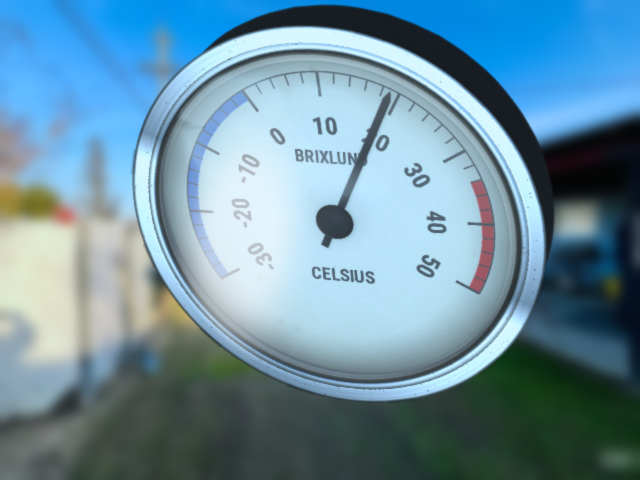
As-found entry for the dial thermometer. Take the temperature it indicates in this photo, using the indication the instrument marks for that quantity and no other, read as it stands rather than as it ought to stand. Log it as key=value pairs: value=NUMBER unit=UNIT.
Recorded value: value=19 unit=°C
